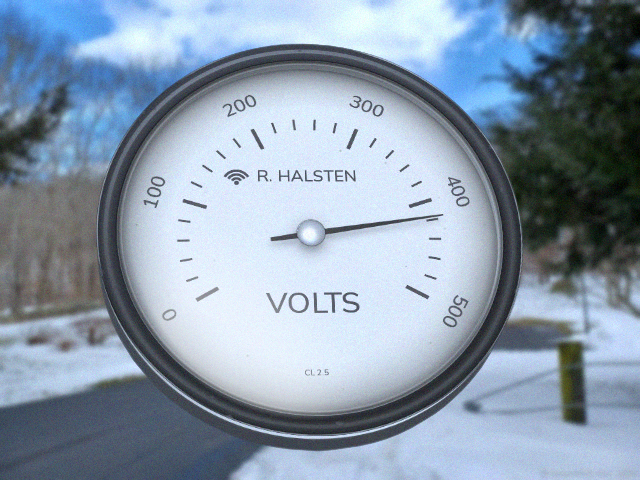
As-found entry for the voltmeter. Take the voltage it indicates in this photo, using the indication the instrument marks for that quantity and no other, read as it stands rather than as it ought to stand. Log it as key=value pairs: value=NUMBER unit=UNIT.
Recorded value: value=420 unit=V
